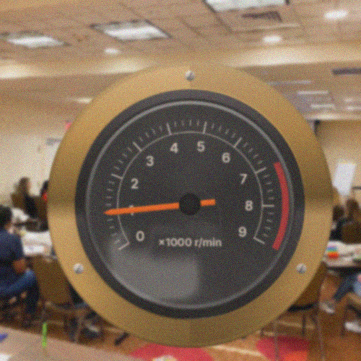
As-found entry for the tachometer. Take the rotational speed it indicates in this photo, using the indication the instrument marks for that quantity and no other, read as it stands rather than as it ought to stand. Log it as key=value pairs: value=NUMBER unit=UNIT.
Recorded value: value=1000 unit=rpm
